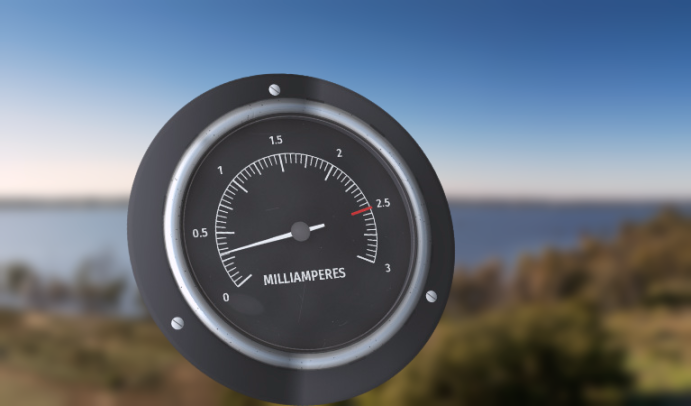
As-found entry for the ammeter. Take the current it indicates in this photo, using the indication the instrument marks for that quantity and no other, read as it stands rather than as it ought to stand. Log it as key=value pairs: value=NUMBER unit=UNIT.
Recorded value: value=0.3 unit=mA
